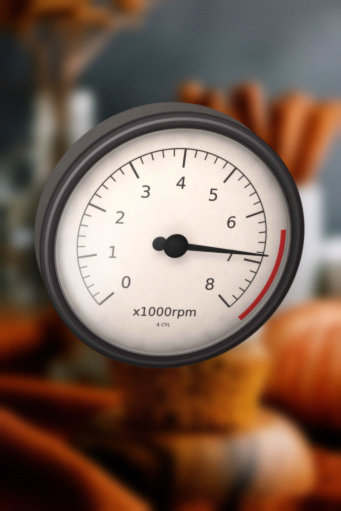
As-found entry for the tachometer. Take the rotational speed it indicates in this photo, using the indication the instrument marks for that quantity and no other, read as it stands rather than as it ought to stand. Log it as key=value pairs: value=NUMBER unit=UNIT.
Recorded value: value=6800 unit=rpm
